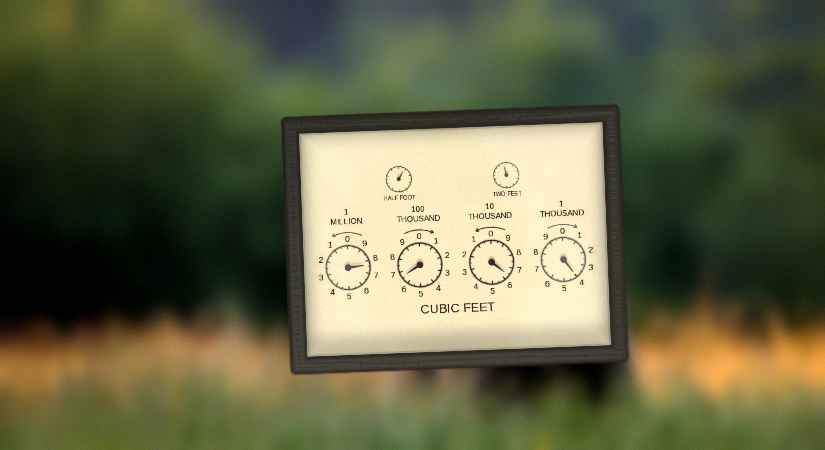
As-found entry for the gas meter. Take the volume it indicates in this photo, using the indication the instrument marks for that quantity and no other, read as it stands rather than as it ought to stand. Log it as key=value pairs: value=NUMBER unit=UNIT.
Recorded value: value=766400 unit=ft³
